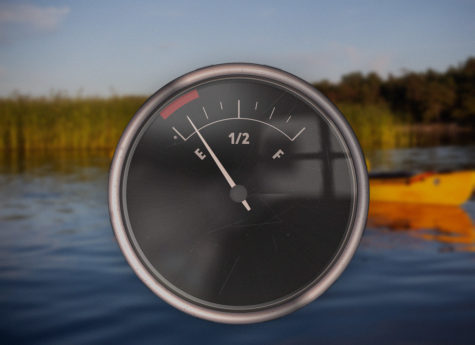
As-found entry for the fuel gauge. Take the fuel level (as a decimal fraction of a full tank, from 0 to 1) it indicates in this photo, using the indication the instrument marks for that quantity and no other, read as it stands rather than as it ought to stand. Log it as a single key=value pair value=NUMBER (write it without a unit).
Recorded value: value=0.125
